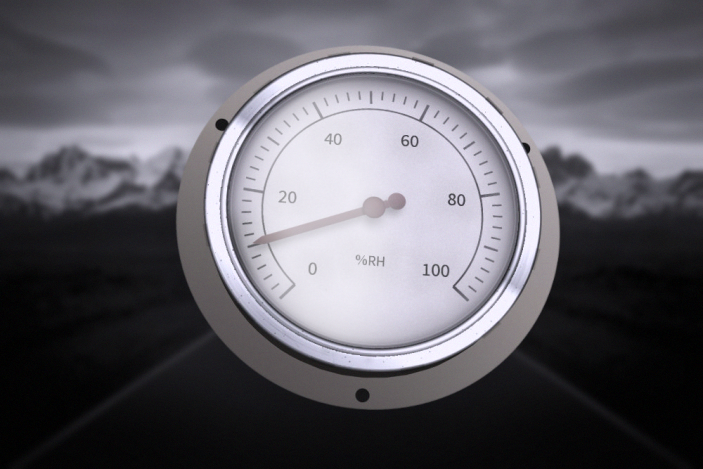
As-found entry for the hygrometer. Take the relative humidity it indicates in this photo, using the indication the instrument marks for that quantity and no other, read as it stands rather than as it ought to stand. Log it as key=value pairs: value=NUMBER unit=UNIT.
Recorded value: value=10 unit=%
